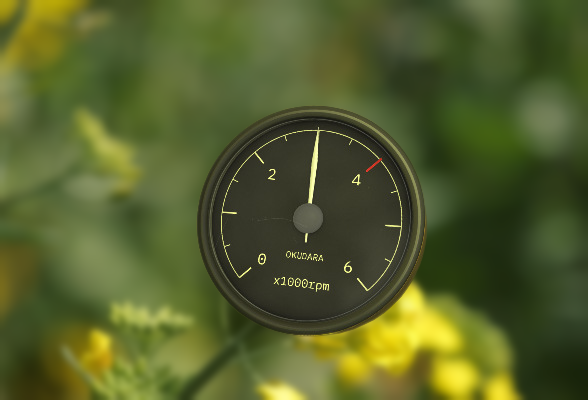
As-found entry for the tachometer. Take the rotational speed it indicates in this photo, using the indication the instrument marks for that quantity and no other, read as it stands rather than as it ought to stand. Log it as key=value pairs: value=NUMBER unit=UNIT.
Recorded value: value=3000 unit=rpm
